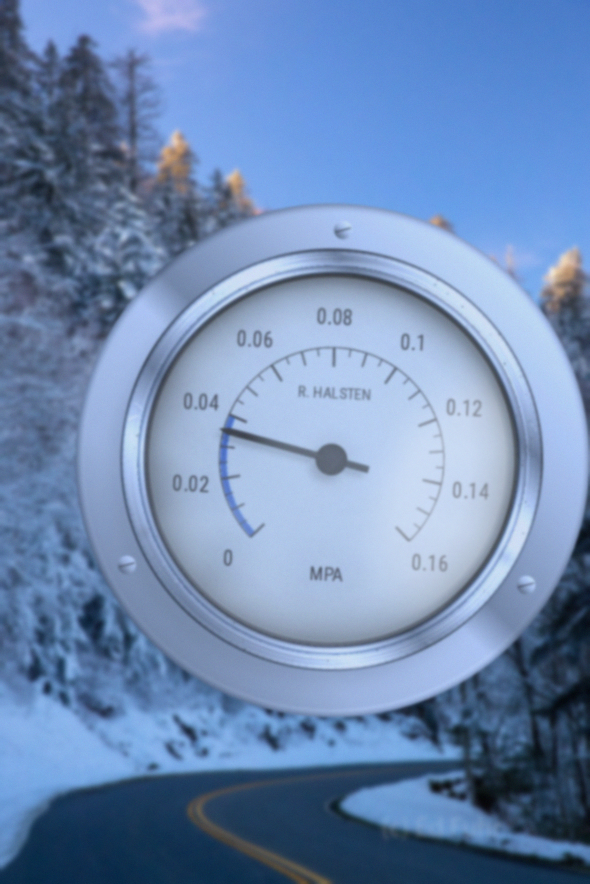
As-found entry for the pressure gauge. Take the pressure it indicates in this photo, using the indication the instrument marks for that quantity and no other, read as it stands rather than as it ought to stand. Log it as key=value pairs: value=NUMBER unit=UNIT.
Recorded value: value=0.035 unit=MPa
